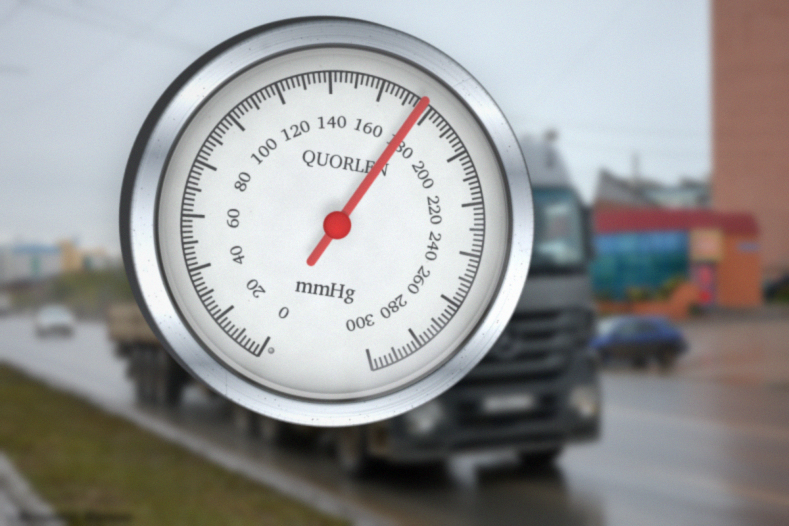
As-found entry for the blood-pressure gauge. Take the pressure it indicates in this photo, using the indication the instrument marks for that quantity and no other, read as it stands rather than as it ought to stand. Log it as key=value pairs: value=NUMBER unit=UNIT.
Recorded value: value=176 unit=mmHg
